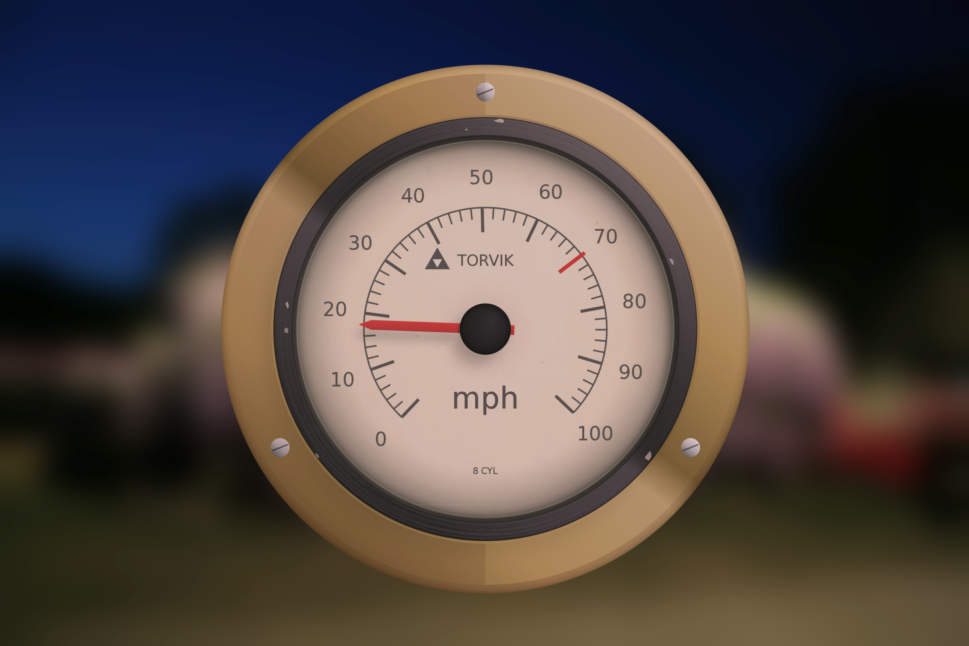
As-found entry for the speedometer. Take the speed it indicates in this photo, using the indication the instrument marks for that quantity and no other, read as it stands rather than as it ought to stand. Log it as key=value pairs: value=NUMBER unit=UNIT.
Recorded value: value=18 unit=mph
